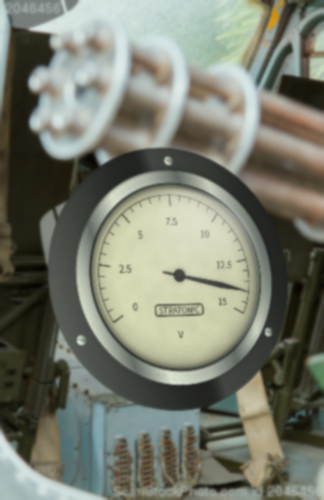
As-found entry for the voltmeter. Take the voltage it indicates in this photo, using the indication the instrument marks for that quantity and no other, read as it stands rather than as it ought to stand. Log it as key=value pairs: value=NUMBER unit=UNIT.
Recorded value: value=14 unit=V
